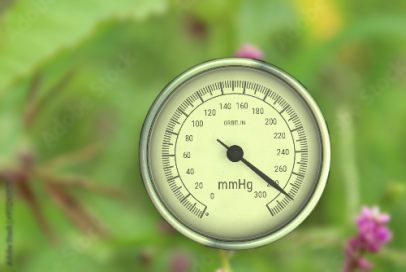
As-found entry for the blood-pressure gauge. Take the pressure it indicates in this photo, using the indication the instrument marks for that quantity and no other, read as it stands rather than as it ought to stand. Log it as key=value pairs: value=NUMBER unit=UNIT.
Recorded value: value=280 unit=mmHg
